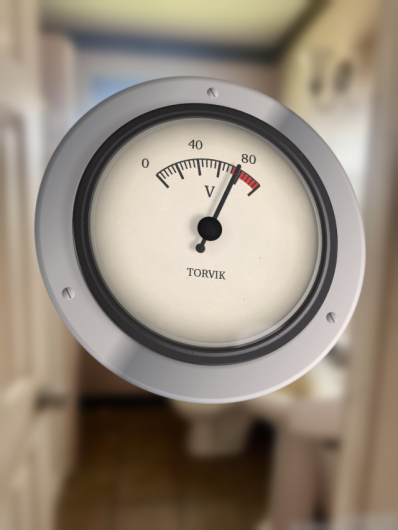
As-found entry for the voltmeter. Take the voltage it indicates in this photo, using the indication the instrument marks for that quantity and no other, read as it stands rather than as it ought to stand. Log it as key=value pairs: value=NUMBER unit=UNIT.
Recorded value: value=76 unit=V
